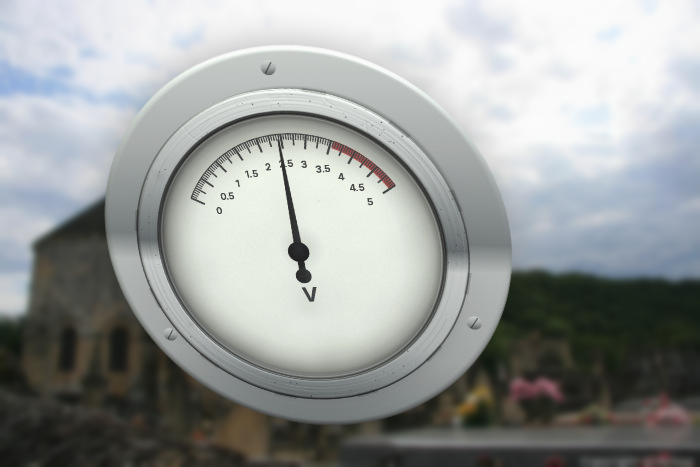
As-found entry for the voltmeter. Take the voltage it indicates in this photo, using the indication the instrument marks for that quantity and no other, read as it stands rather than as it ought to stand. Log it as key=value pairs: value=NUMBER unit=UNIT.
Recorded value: value=2.5 unit=V
